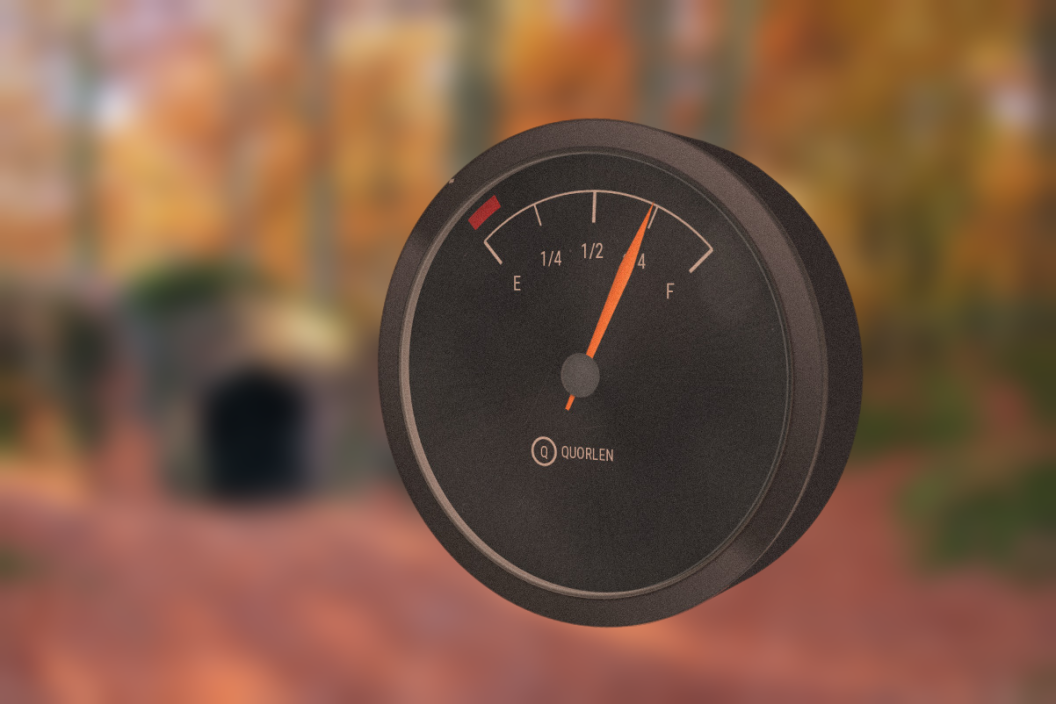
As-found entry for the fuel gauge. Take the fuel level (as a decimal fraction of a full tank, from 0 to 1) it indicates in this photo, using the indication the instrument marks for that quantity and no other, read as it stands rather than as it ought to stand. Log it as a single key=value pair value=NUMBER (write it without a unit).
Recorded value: value=0.75
